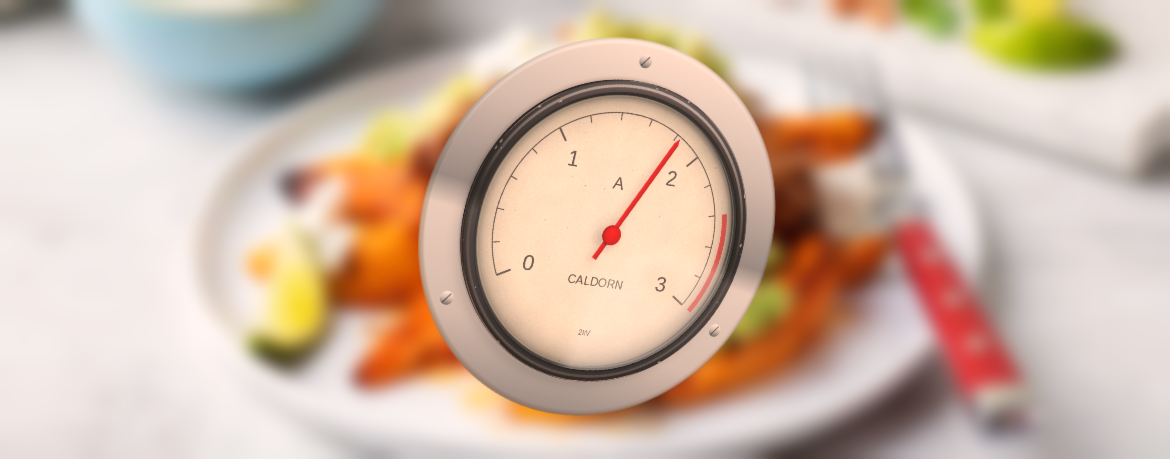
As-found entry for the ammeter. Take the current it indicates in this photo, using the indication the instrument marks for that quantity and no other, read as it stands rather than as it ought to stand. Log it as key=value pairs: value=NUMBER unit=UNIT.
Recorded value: value=1.8 unit=A
